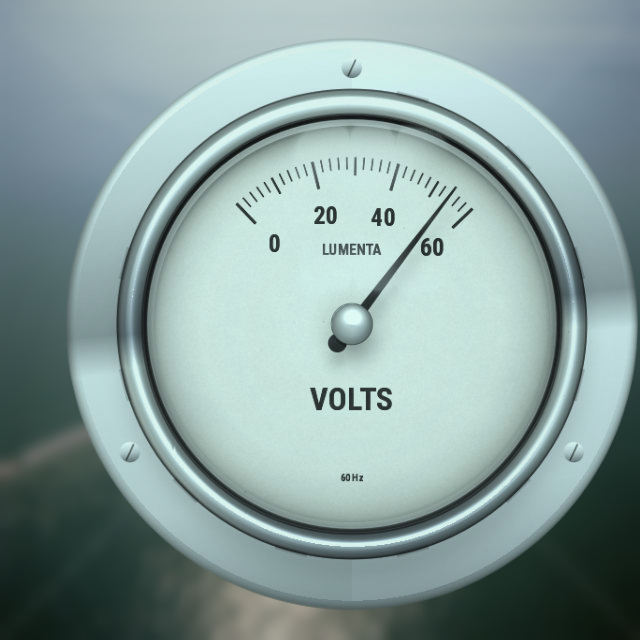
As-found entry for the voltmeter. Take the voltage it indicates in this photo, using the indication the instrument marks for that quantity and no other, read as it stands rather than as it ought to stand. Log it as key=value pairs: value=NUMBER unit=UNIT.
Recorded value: value=54 unit=V
